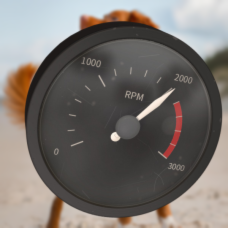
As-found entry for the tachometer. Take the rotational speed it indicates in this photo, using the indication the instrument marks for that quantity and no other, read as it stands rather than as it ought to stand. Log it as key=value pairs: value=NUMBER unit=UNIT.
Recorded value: value=2000 unit=rpm
